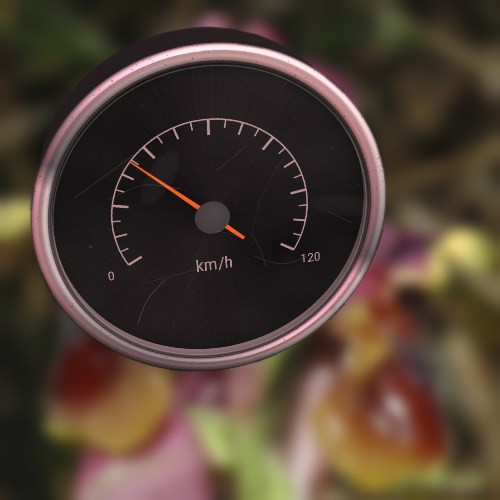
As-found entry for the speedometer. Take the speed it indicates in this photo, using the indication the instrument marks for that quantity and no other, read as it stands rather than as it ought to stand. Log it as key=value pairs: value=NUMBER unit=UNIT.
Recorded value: value=35 unit=km/h
